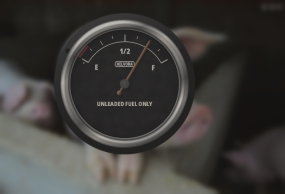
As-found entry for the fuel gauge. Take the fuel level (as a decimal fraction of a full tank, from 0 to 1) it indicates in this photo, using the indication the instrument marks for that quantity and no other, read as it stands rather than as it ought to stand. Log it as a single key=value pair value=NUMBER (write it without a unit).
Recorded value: value=0.75
